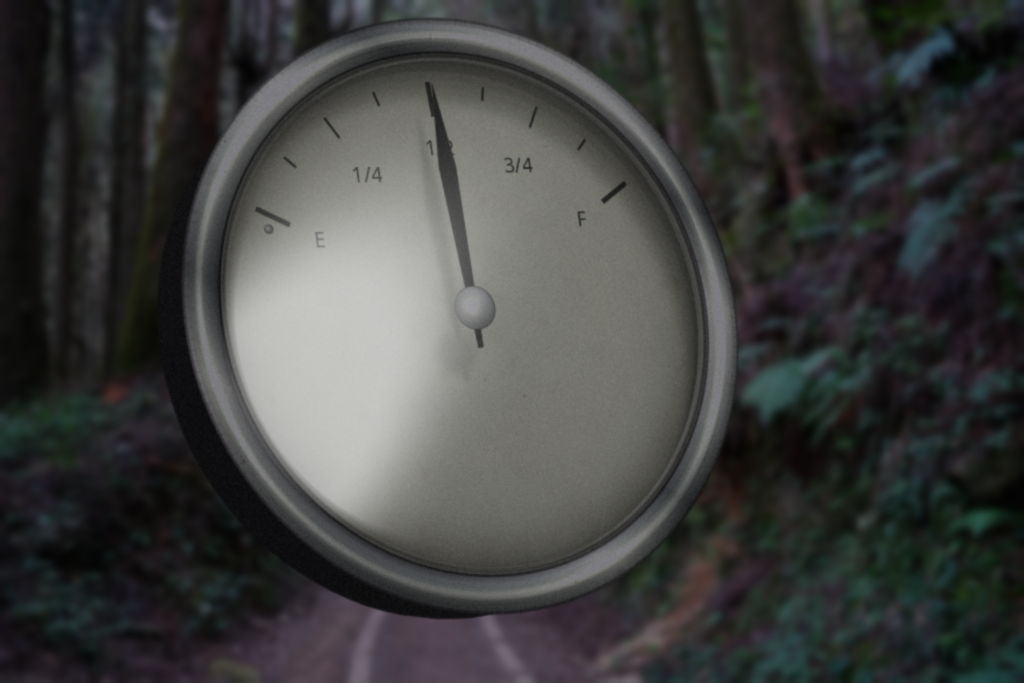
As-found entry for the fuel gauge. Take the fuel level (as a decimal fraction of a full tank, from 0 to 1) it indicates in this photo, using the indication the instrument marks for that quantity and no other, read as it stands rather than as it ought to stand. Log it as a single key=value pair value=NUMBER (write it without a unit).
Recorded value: value=0.5
